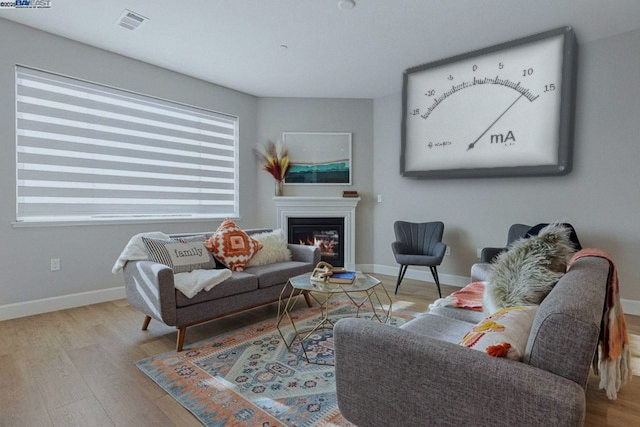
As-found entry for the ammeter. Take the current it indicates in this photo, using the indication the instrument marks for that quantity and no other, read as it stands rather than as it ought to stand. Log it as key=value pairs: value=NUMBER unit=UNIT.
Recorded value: value=12.5 unit=mA
